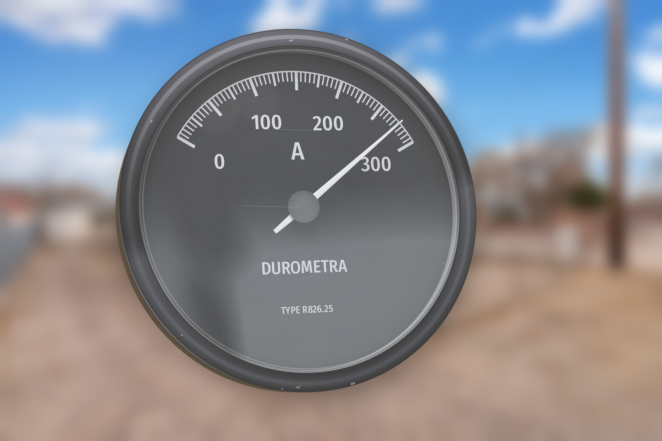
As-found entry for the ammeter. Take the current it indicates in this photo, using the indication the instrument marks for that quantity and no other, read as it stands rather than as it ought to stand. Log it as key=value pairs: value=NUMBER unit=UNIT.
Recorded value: value=275 unit=A
